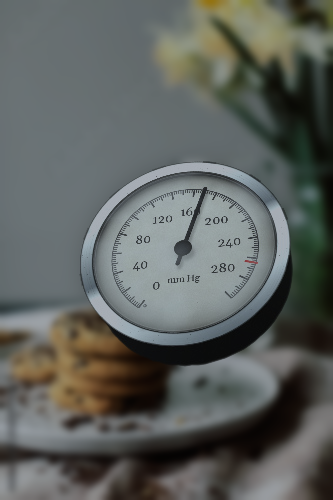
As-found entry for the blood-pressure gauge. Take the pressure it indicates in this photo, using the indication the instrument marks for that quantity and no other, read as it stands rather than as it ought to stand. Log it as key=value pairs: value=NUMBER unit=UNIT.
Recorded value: value=170 unit=mmHg
